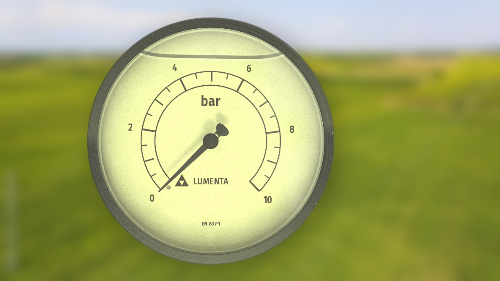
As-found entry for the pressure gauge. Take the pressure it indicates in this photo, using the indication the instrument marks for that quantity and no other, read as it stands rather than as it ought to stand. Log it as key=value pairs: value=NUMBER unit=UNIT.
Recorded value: value=0 unit=bar
